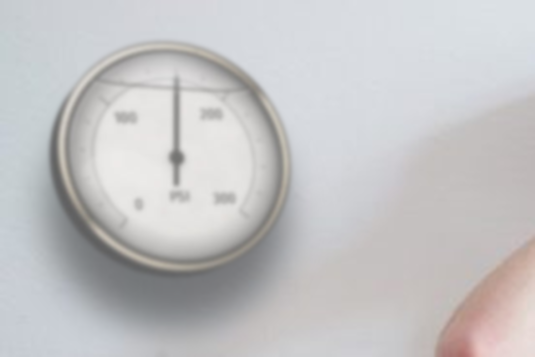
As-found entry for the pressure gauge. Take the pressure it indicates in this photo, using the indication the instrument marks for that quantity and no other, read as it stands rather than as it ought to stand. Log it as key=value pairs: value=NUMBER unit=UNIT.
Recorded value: value=160 unit=psi
